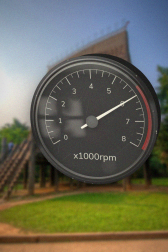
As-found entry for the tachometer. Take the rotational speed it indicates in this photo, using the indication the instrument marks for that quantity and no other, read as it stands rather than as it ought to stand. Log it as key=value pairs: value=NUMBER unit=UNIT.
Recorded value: value=6000 unit=rpm
